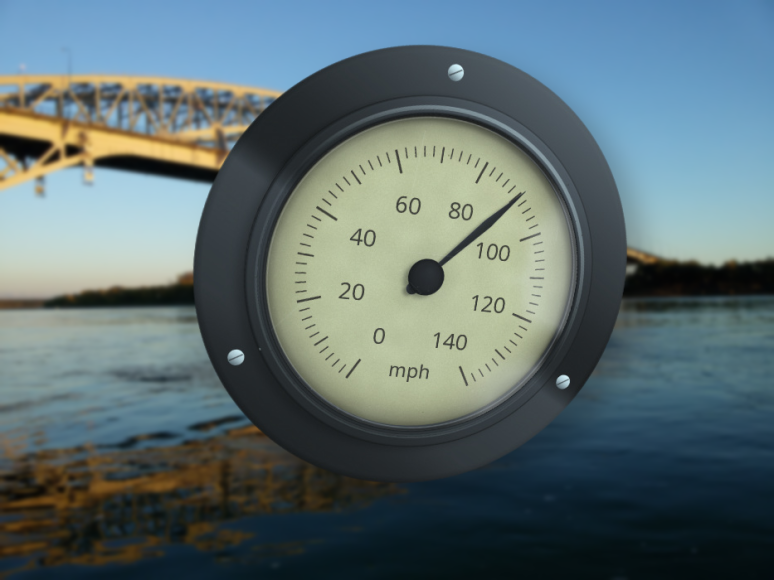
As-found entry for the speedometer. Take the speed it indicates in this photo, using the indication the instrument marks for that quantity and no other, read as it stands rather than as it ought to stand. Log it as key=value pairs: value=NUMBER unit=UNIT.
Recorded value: value=90 unit=mph
